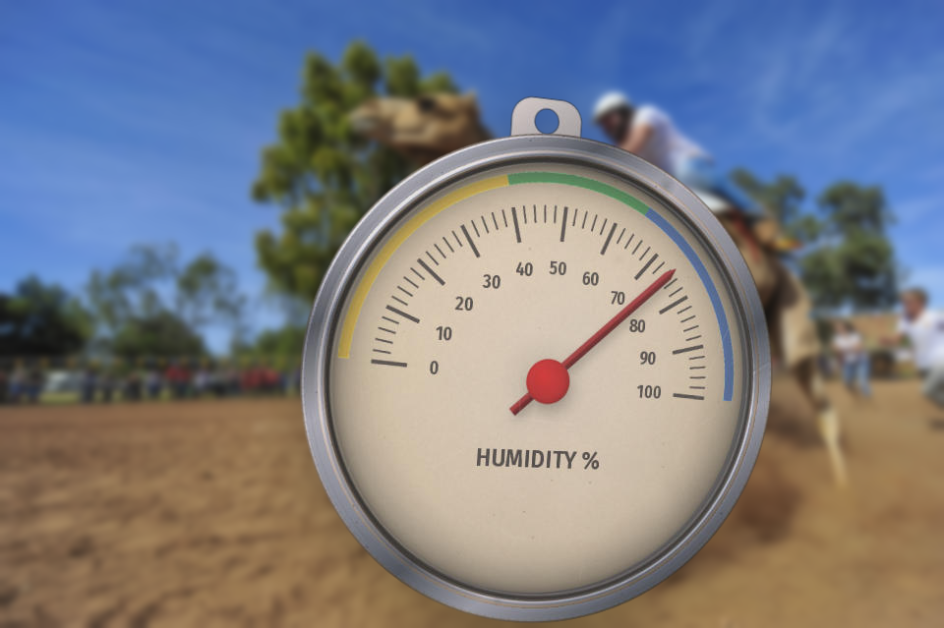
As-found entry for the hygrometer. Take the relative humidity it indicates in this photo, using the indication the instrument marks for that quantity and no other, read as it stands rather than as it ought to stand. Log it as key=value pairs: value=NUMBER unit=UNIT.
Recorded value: value=74 unit=%
